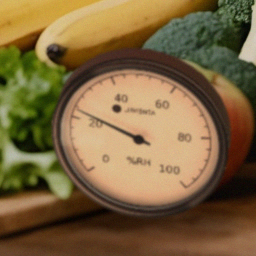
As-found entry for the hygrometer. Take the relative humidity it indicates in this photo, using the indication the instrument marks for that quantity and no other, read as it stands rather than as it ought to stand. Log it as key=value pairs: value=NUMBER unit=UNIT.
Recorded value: value=24 unit=%
